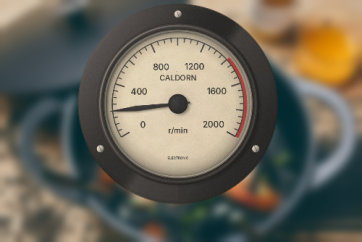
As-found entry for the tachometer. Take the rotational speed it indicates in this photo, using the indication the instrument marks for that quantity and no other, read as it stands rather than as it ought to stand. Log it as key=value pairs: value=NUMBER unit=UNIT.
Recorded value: value=200 unit=rpm
